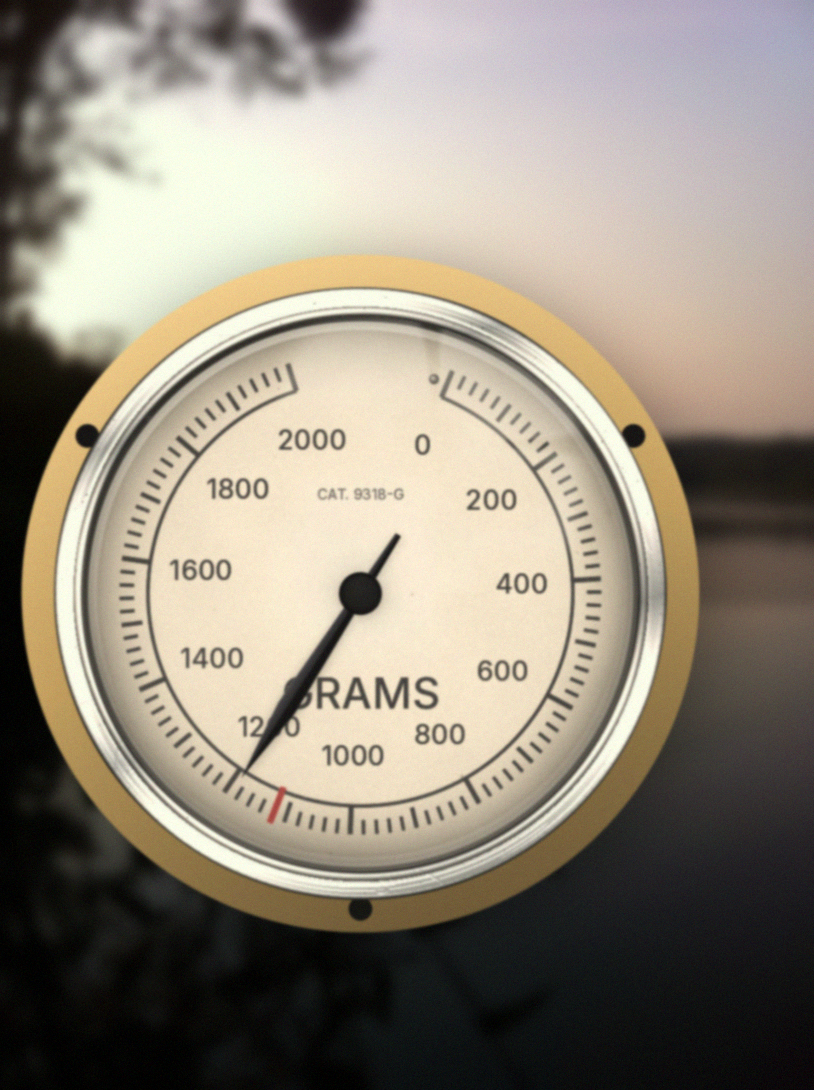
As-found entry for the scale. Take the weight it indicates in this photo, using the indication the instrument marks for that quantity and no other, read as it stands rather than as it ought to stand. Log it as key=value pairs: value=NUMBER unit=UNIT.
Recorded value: value=1190 unit=g
